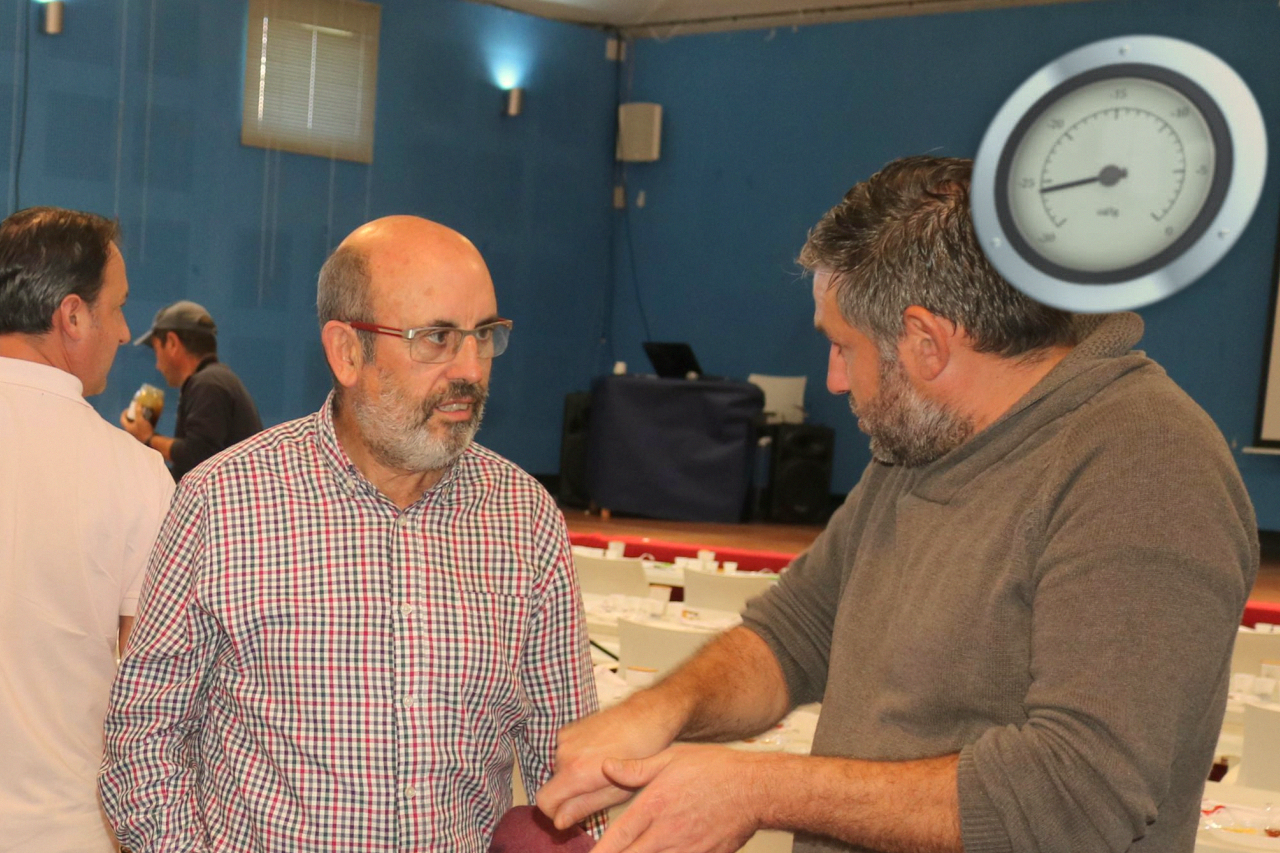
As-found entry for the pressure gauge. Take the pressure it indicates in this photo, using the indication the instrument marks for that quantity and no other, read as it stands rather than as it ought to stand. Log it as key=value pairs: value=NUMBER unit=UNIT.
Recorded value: value=-26 unit=inHg
